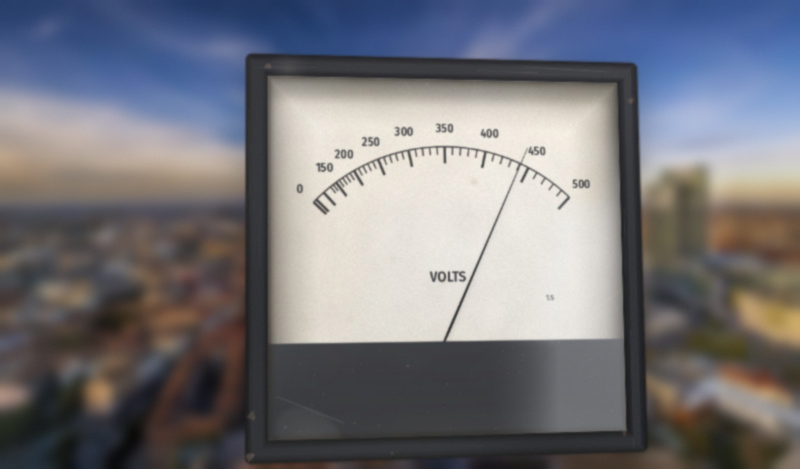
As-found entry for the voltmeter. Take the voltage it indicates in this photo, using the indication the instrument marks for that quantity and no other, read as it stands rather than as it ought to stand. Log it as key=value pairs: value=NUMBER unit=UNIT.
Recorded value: value=440 unit=V
